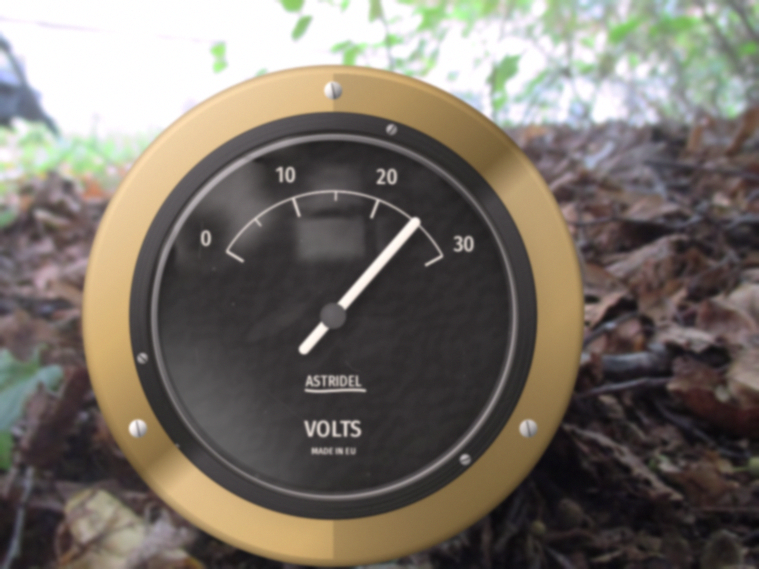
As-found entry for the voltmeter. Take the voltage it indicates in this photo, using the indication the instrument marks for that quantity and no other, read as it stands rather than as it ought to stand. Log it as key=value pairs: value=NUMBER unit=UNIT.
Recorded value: value=25 unit=V
